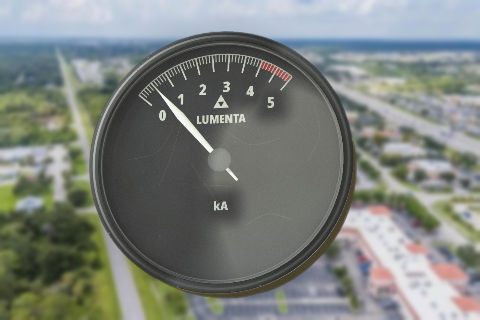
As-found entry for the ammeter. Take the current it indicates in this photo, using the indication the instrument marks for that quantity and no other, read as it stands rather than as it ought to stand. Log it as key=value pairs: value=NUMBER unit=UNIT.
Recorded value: value=0.5 unit=kA
